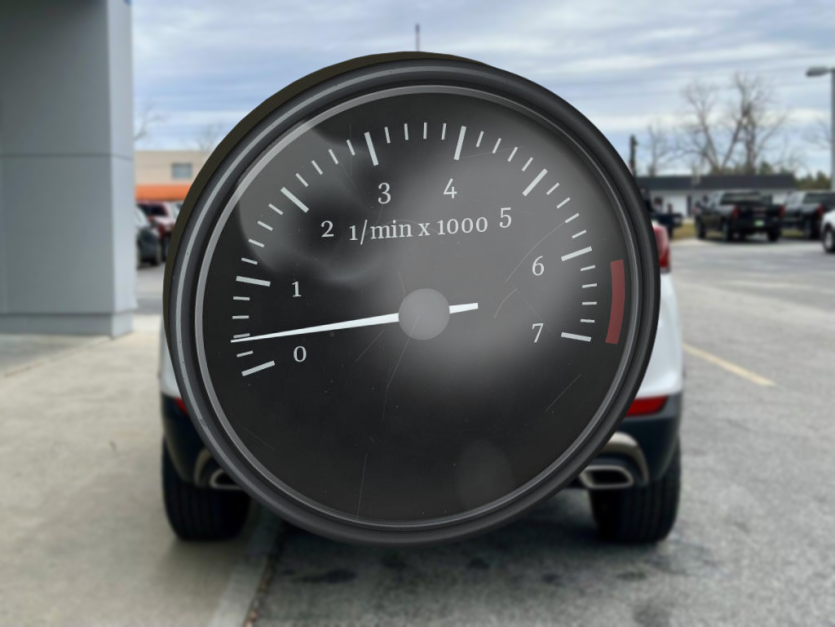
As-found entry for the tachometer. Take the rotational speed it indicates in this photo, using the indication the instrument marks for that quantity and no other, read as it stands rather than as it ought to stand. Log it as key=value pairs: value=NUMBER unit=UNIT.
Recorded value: value=400 unit=rpm
